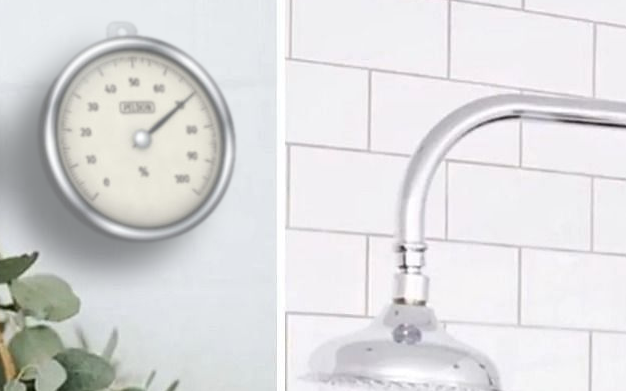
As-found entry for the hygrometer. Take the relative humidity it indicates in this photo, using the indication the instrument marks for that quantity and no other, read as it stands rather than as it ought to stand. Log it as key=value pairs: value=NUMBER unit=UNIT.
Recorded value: value=70 unit=%
